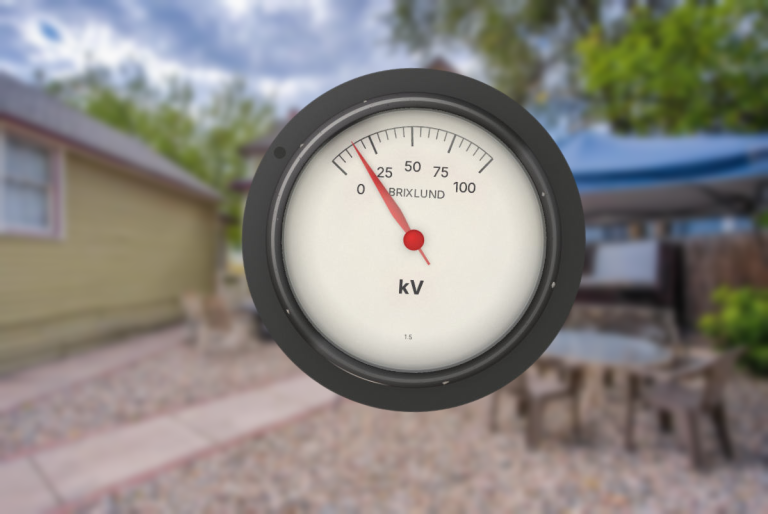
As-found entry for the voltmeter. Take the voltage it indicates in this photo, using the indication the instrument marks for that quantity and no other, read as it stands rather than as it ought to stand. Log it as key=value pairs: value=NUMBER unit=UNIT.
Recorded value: value=15 unit=kV
